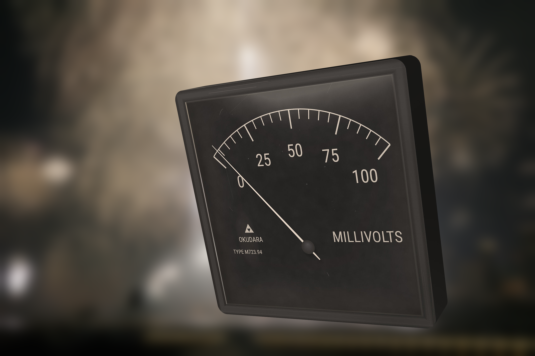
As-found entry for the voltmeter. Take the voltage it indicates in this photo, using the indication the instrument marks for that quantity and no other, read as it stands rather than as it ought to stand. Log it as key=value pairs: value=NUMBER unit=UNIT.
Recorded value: value=5 unit=mV
